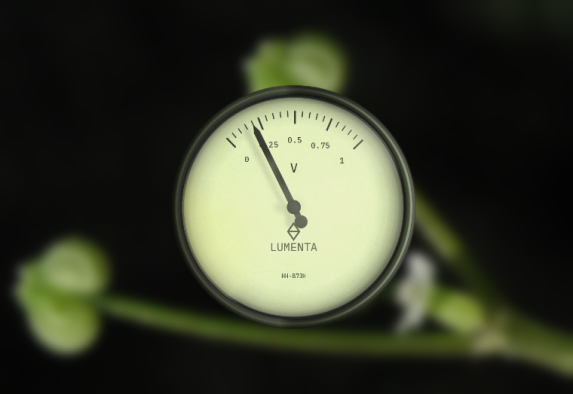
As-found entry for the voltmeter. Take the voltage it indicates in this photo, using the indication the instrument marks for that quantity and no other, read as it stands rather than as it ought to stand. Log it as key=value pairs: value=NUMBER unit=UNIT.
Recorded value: value=0.2 unit=V
